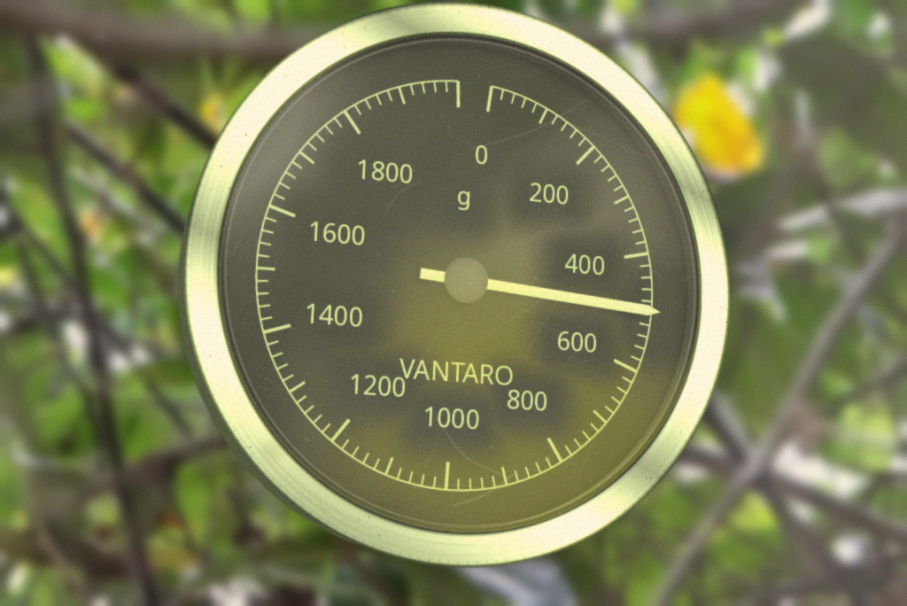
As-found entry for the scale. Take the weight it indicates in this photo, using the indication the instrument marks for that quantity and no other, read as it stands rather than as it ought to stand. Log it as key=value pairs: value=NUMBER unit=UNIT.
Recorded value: value=500 unit=g
